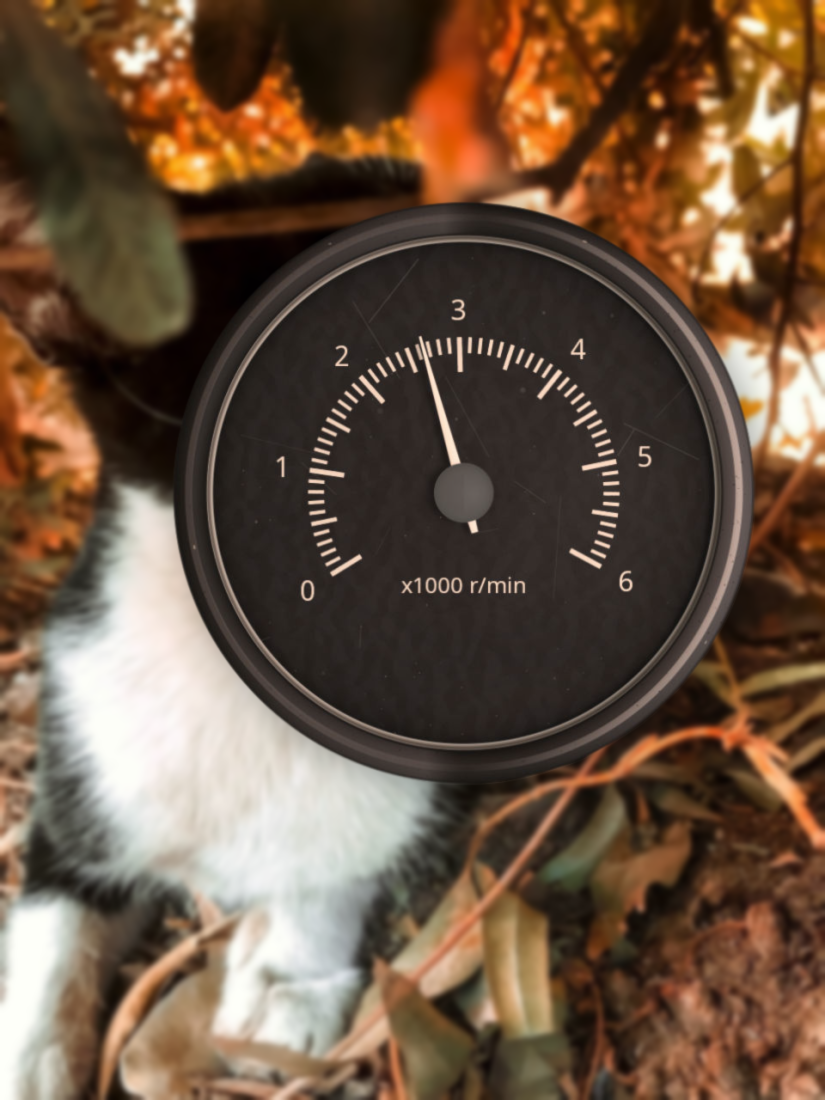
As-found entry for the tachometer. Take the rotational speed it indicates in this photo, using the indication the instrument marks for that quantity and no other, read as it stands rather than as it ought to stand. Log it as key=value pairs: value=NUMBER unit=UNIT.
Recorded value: value=2650 unit=rpm
